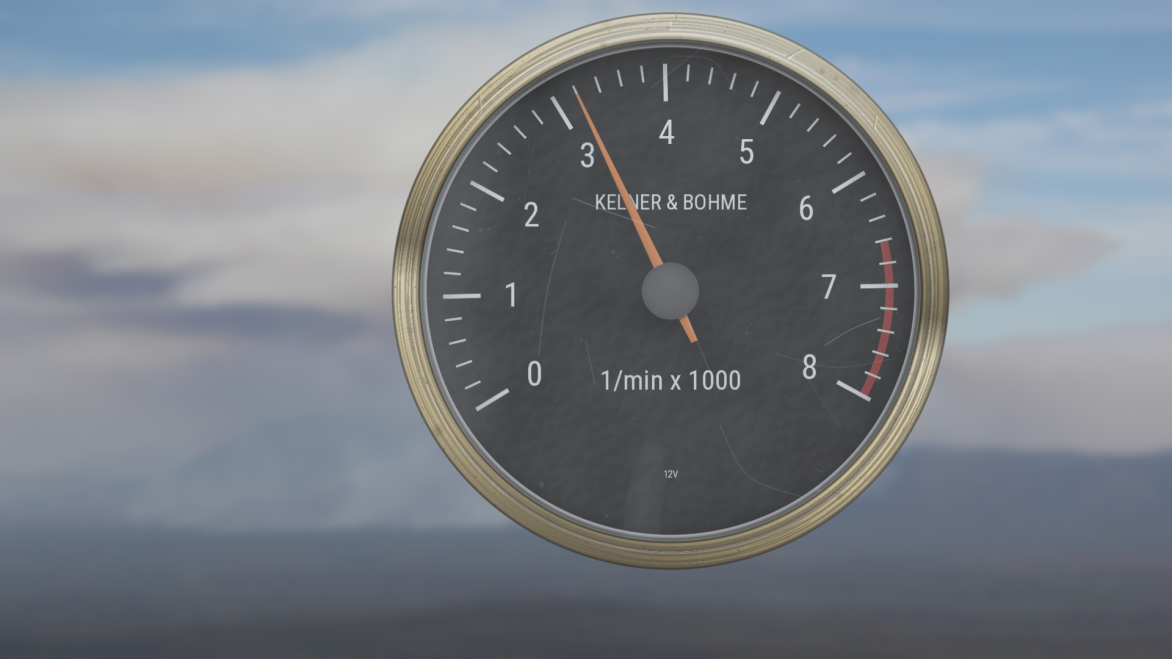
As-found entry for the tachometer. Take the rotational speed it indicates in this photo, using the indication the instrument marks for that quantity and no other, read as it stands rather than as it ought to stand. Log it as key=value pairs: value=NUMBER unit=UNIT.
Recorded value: value=3200 unit=rpm
